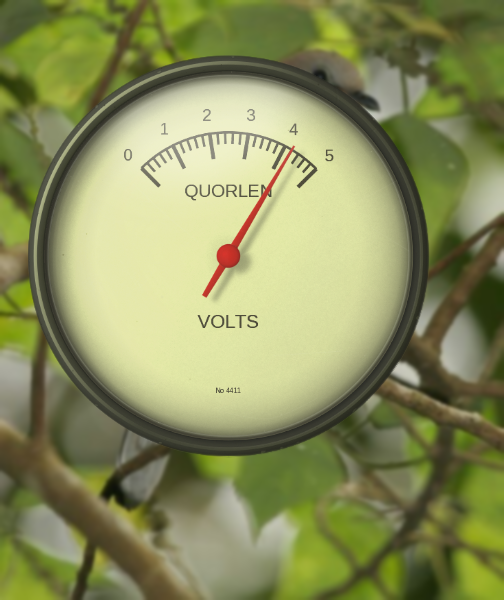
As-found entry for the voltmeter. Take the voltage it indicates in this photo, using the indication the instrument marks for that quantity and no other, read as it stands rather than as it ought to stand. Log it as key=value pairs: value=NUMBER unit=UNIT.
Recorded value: value=4.2 unit=V
